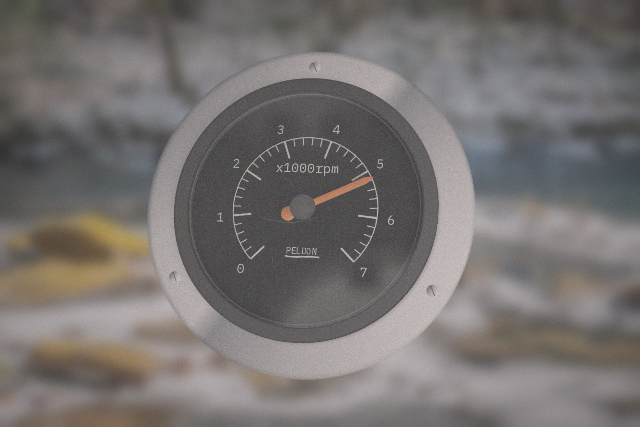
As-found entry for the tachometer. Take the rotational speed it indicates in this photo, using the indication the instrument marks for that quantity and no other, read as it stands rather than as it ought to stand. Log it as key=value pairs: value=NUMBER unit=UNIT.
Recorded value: value=5200 unit=rpm
